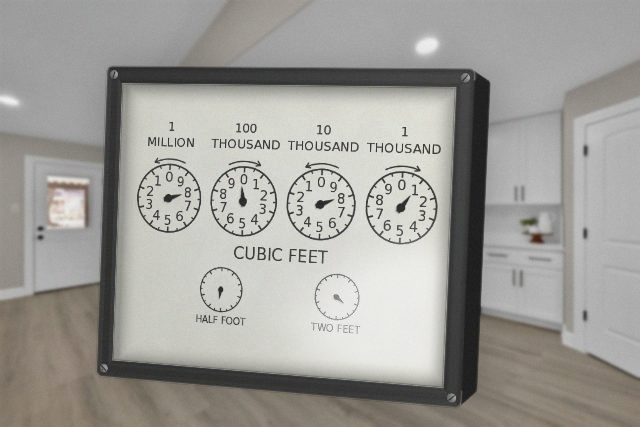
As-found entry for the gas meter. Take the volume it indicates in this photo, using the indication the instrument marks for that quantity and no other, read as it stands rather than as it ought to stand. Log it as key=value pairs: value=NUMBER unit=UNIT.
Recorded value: value=798100 unit=ft³
